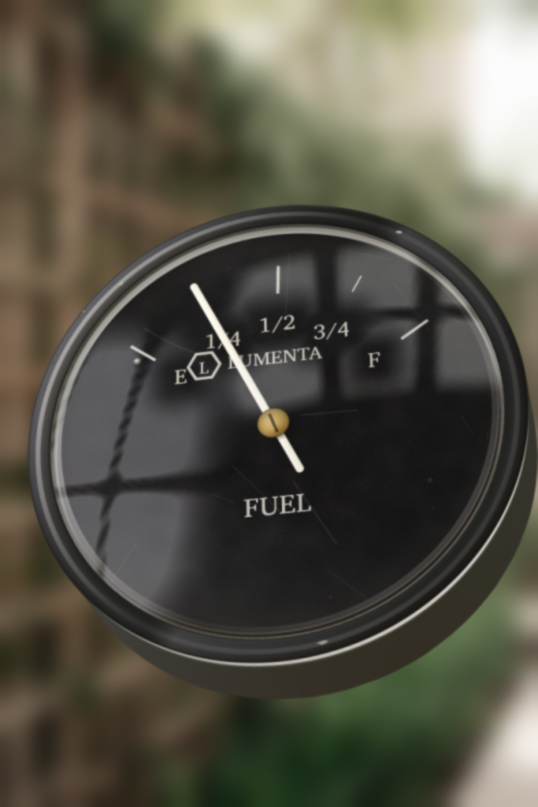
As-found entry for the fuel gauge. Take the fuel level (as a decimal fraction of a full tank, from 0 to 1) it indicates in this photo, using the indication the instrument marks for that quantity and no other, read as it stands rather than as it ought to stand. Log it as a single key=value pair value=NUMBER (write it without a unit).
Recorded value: value=0.25
